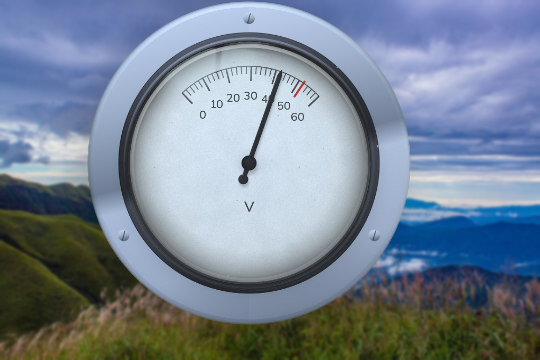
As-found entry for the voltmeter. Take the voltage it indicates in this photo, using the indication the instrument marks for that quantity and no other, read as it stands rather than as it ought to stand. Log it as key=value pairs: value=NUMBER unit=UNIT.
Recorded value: value=42 unit=V
